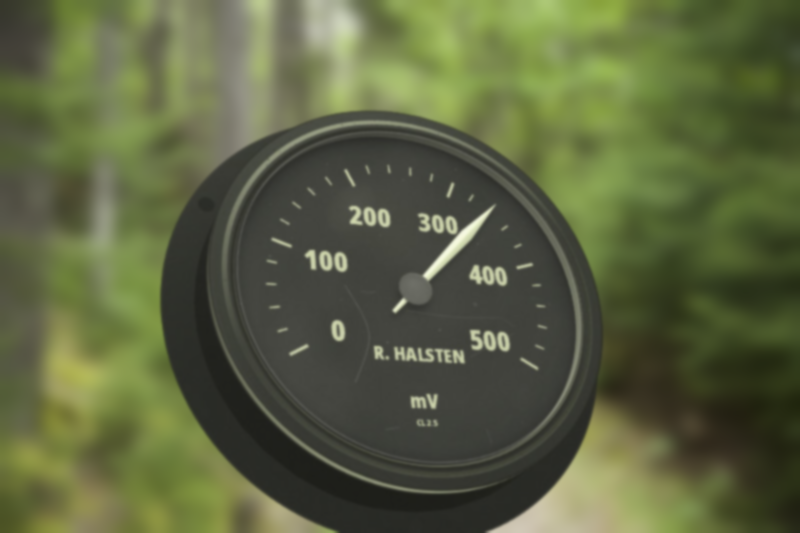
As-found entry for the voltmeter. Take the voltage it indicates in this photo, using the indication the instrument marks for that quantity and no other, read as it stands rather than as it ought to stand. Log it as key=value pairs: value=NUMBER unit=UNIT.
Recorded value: value=340 unit=mV
